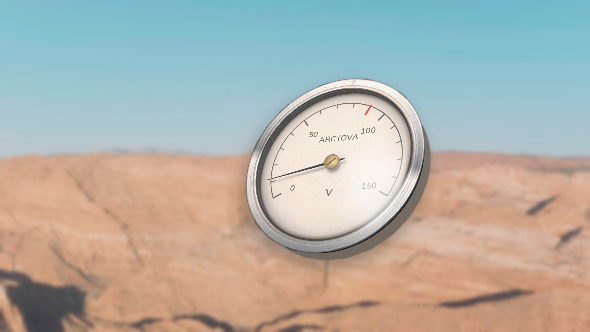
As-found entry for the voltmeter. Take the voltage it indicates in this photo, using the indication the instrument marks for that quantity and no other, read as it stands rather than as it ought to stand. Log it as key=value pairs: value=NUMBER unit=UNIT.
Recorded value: value=10 unit=V
